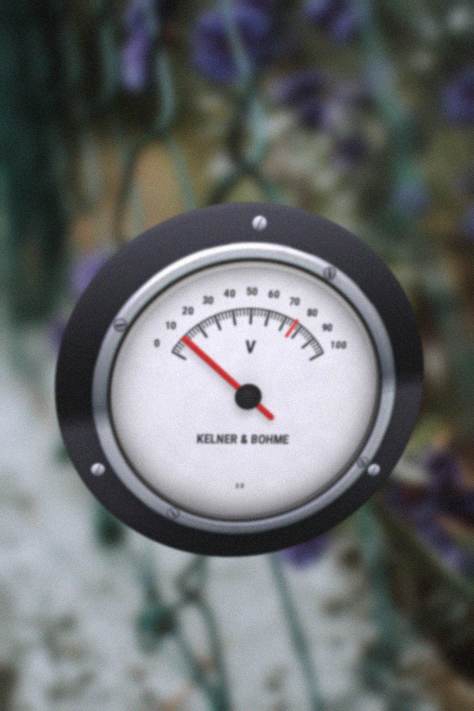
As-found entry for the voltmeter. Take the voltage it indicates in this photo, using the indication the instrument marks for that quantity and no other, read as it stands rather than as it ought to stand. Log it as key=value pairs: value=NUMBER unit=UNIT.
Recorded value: value=10 unit=V
